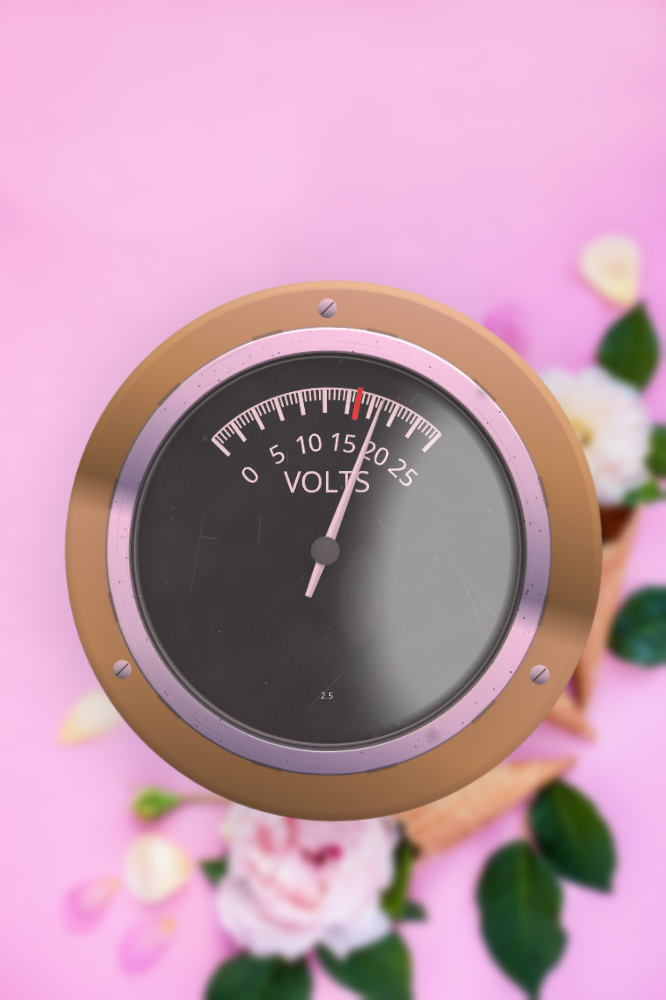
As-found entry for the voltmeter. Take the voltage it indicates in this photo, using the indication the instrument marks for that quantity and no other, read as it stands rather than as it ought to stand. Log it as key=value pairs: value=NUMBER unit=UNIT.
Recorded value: value=18.5 unit=V
